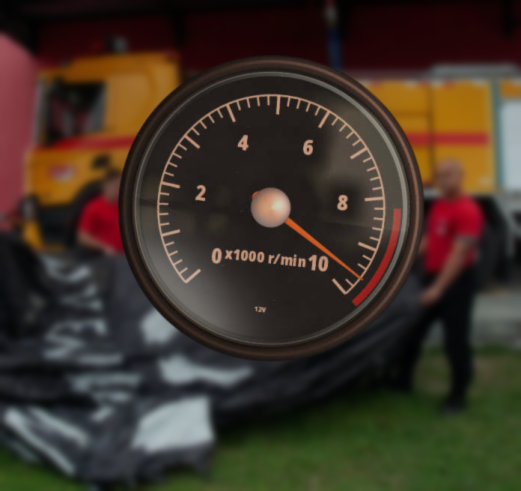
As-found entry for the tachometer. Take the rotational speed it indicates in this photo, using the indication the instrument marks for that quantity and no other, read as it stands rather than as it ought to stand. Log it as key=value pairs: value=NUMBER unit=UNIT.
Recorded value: value=9600 unit=rpm
